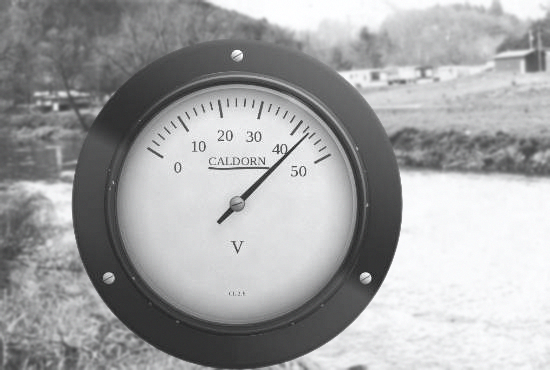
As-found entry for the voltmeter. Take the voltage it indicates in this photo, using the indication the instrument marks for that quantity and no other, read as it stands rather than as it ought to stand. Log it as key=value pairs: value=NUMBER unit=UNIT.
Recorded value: value=43 unit=V
